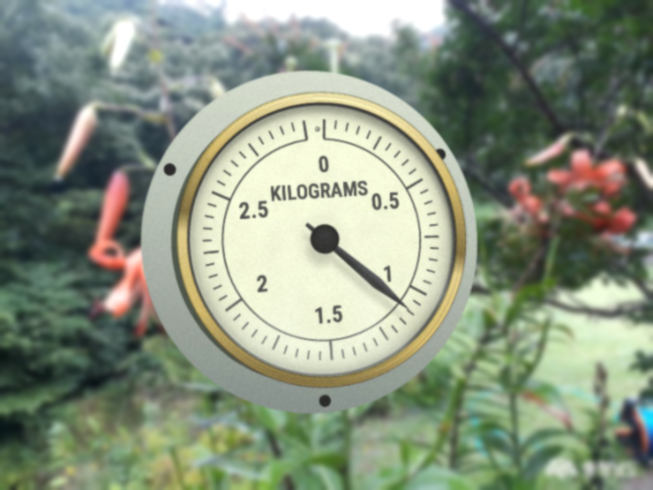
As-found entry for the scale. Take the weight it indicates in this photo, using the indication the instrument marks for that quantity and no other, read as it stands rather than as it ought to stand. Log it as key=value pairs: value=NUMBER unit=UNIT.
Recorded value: value=1.1 unit=kg
